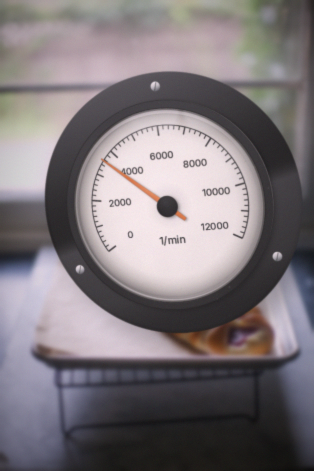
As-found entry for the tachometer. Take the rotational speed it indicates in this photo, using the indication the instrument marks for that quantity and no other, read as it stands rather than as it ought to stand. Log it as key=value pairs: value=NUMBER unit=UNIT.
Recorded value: value=3600 unit=rpm
